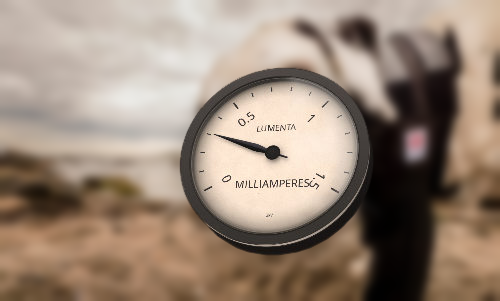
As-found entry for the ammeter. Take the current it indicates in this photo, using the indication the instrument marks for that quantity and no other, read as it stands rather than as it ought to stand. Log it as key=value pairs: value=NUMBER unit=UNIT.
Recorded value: value=0.3 unit=mA
